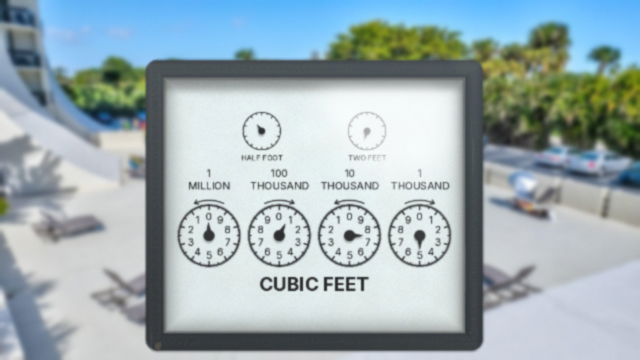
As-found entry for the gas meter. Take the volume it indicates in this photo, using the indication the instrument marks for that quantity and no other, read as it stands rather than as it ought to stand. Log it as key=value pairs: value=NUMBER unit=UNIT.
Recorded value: value=7500 unit=ft³
